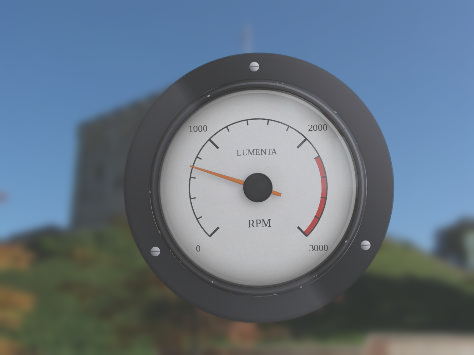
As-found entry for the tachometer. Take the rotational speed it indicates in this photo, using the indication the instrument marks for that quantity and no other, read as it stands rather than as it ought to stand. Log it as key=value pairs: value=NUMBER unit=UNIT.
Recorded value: value=700 unit=rpm
